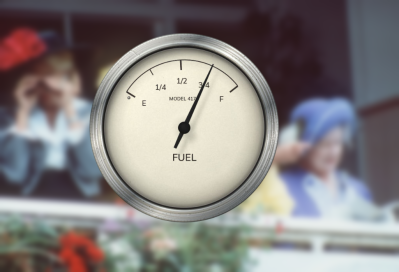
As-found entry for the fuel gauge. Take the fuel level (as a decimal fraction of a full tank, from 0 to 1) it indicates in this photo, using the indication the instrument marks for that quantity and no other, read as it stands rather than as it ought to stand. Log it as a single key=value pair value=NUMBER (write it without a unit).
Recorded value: value=0.75
